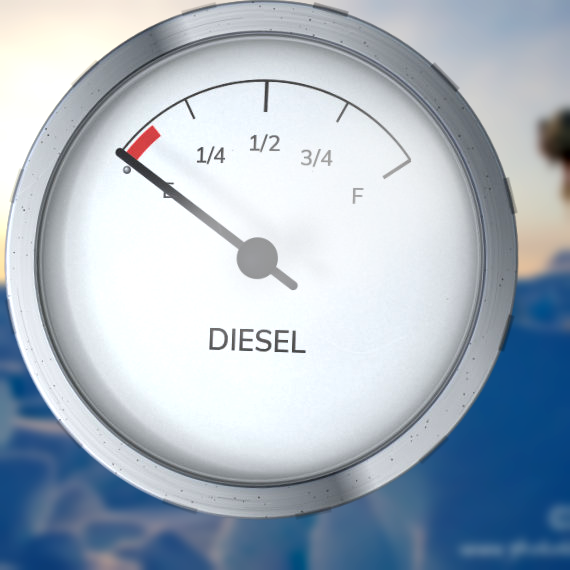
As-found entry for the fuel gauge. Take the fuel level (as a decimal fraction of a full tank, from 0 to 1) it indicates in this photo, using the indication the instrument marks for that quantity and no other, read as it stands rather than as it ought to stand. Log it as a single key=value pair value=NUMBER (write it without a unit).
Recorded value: value=0
